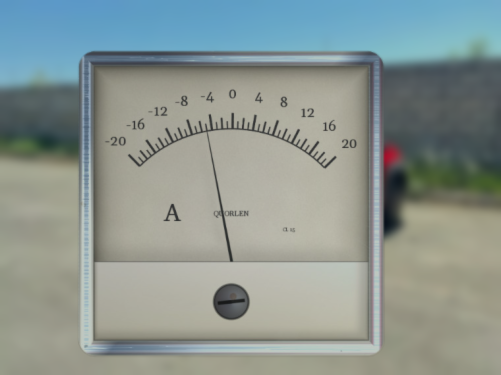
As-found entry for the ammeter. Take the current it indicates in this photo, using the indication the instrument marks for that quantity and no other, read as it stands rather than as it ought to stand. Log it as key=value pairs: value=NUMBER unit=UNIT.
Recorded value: value=-5 unit=A
